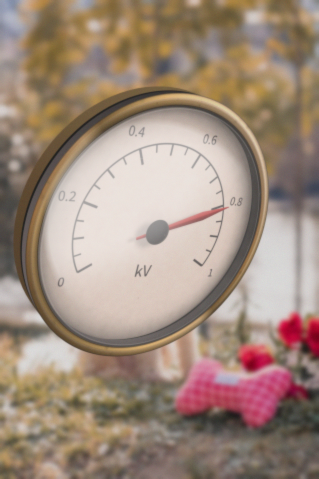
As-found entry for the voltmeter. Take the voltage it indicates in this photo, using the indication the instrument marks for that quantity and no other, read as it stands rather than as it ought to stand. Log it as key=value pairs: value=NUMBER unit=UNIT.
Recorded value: value=0.8 unit=kV
